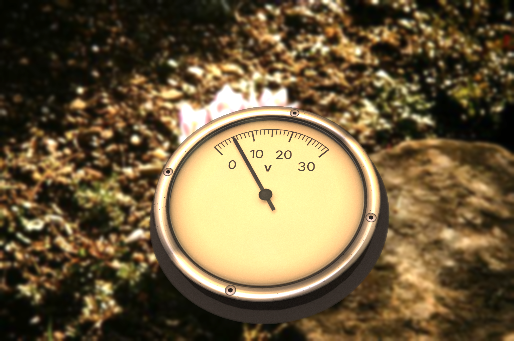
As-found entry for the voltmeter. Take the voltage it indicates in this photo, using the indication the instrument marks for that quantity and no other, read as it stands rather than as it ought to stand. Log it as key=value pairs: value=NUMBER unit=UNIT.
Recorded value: value=5 unit=V
